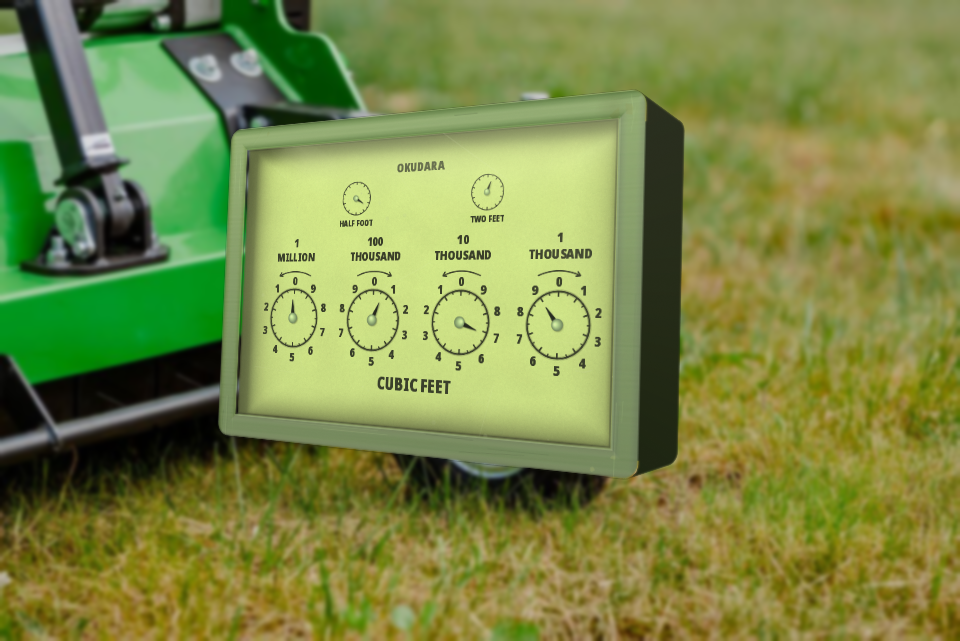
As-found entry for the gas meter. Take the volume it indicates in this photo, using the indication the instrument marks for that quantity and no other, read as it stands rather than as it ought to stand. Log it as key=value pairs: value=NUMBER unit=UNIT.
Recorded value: value=6900 unit=ft³
